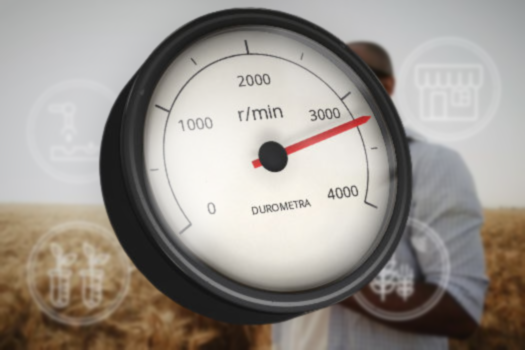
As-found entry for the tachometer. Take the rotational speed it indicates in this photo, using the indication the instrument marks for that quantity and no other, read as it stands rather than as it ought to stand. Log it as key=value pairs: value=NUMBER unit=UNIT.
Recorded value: value=3250 unit=rpm
